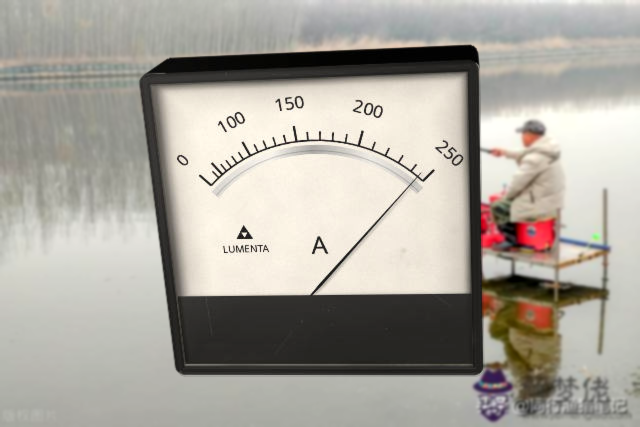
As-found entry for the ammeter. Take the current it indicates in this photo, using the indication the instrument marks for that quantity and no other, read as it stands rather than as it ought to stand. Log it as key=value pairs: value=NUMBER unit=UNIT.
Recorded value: value=245 unit=A
